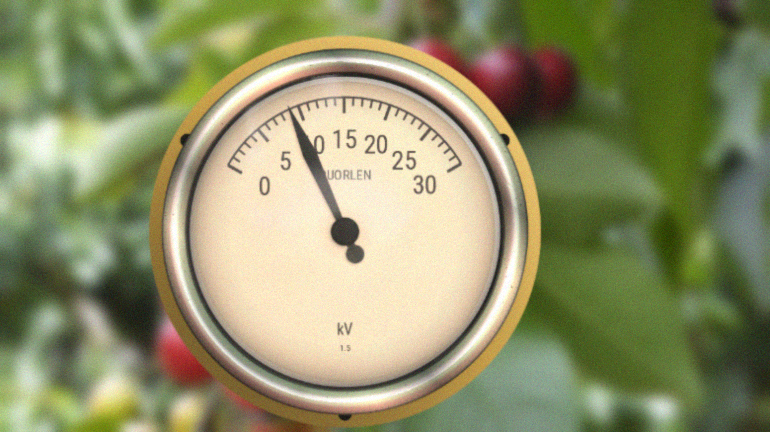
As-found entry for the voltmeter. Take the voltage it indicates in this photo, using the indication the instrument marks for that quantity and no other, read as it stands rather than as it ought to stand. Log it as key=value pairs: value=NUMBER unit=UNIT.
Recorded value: value=9 unit=kV
